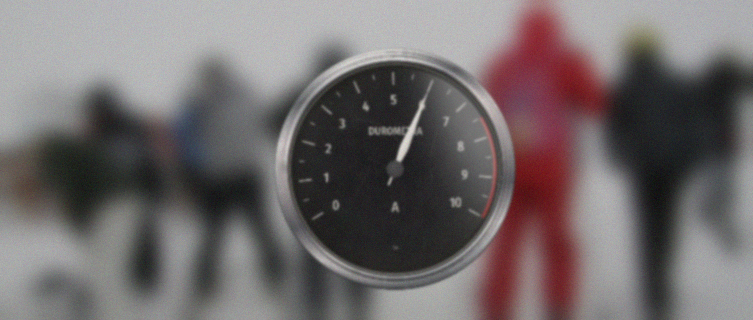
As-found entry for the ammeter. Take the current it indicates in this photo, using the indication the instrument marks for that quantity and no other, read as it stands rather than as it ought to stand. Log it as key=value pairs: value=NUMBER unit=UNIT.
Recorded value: value=6 unit=A
